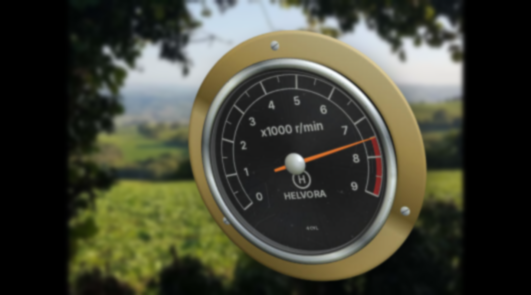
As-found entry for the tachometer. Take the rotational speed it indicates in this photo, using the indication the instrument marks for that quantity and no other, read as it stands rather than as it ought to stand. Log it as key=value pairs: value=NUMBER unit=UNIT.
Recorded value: value=7500 unit=rpm
